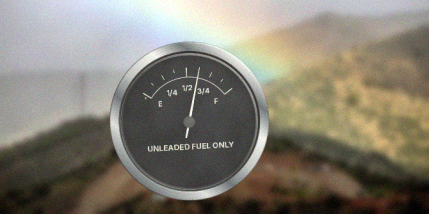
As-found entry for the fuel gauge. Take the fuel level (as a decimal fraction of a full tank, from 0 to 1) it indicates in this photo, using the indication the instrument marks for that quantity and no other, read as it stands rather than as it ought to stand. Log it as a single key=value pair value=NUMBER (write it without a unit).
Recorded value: value=0.625
